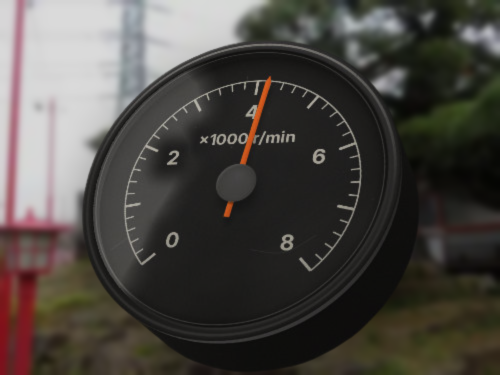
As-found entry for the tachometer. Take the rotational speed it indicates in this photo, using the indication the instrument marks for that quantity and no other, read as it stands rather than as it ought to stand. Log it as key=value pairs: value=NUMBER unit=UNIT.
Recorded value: value=4200 unit=rpm
